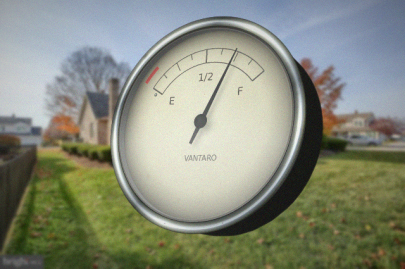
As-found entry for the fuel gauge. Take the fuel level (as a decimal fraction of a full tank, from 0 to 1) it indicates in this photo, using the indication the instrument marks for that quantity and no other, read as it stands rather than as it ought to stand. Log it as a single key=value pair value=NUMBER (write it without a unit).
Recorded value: value=0.75
